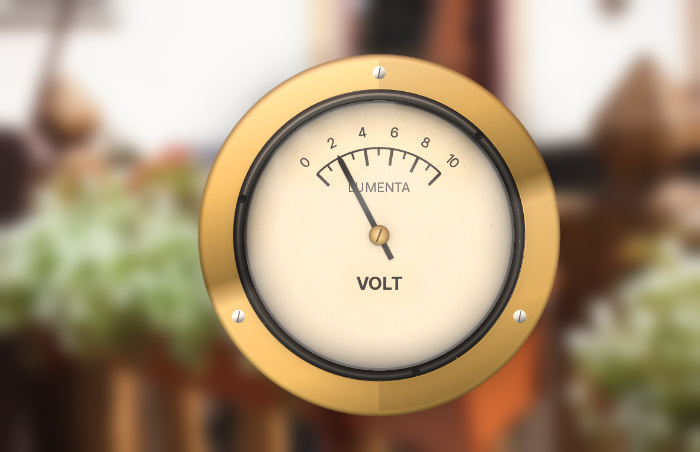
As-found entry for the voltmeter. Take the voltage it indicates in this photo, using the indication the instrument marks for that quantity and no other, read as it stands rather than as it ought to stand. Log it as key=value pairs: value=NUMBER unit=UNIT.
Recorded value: value=2 unit=V
